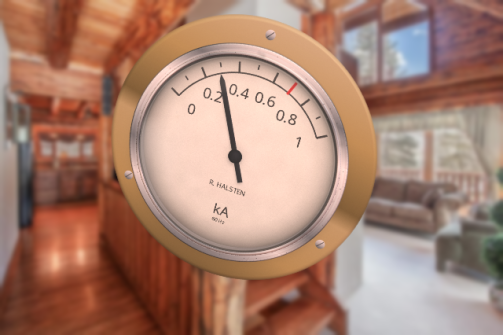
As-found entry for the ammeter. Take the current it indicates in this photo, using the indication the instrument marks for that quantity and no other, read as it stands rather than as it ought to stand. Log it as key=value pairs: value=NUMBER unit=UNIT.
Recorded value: value=0.3 unit=kA
